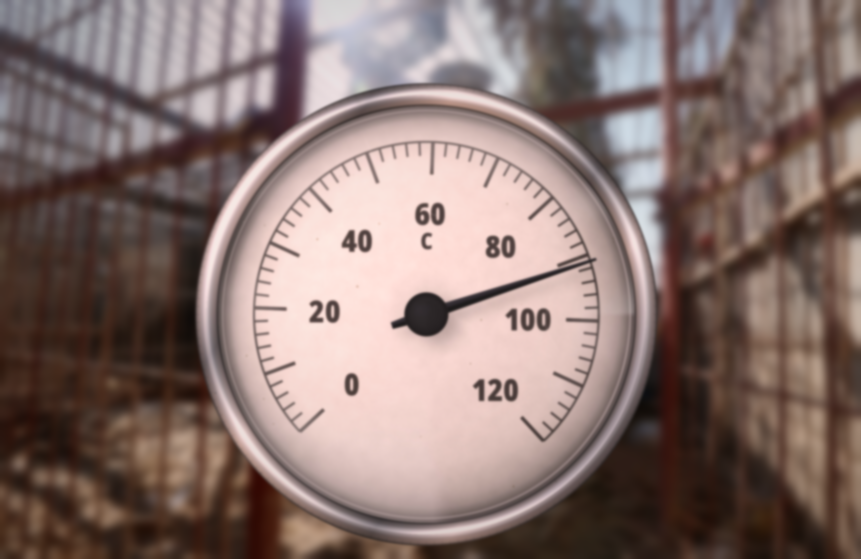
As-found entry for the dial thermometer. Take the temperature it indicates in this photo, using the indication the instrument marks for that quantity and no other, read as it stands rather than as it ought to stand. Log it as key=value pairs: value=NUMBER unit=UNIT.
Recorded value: value=91 unit=°C
